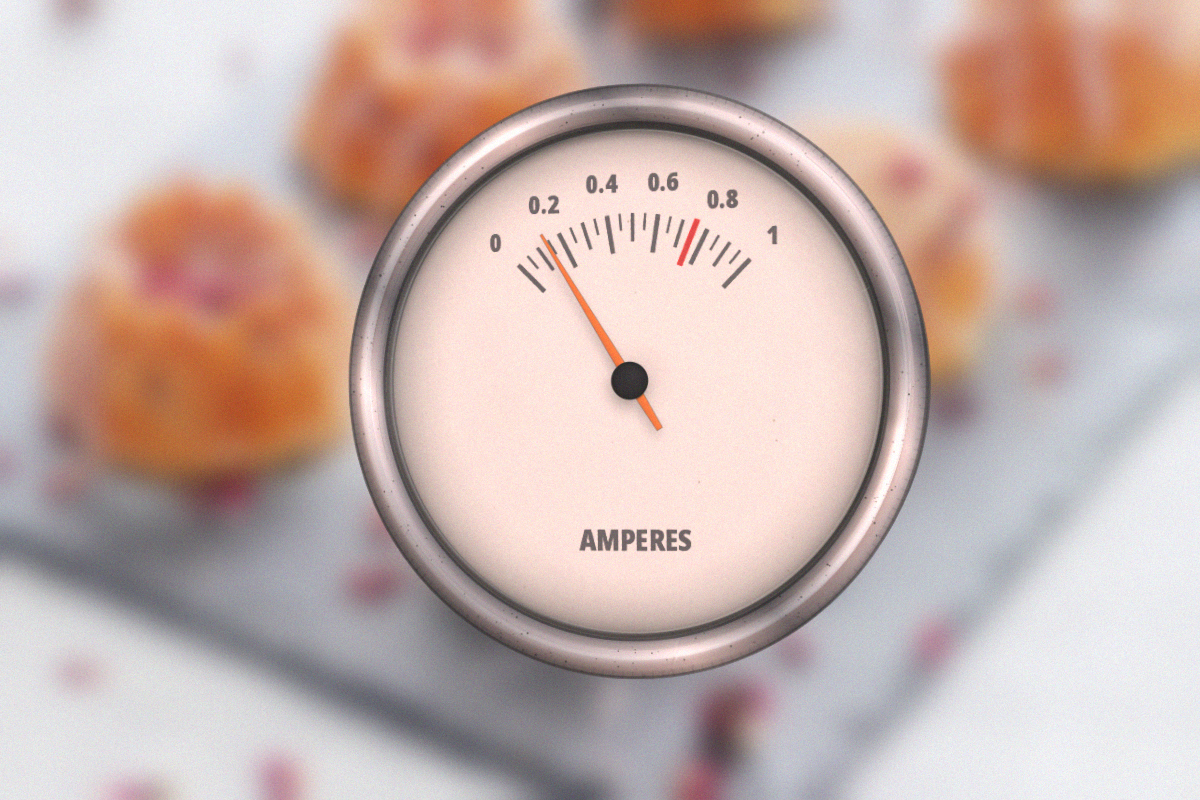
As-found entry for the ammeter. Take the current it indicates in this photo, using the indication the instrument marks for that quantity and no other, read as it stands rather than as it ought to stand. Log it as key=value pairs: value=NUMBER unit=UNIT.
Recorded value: value=0.15 unit=A
